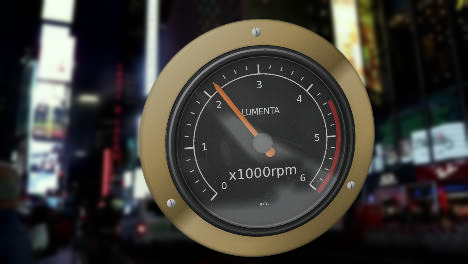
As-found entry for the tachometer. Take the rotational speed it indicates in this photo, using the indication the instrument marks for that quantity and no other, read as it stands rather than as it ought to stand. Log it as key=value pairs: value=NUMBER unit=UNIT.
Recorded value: value=2200 unit=rpm
